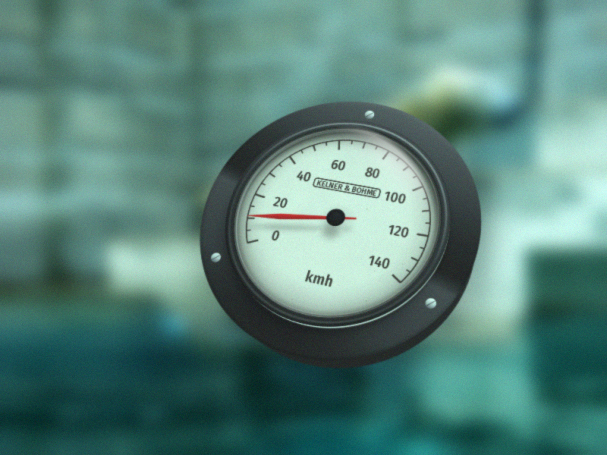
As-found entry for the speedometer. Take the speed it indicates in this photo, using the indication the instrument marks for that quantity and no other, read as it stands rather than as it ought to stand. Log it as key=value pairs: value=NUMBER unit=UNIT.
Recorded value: value=10 unit=km/h
